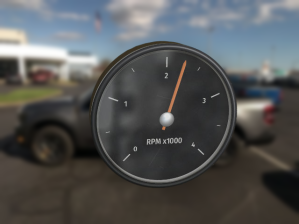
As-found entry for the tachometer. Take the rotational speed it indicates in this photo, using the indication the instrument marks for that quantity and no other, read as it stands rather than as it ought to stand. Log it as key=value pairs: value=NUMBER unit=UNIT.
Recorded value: value=2250 unit=rpm
